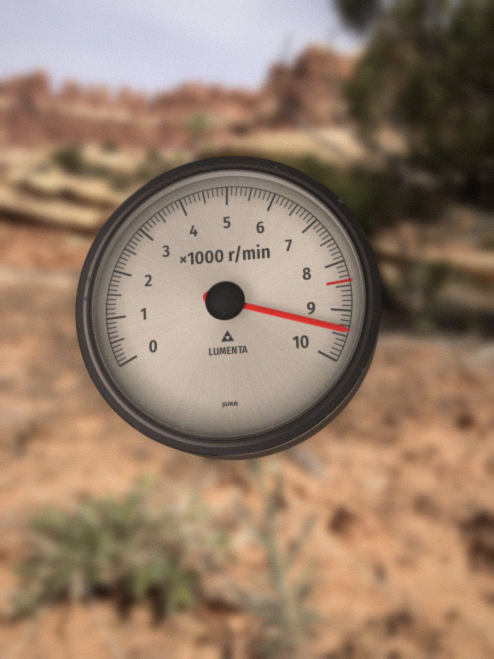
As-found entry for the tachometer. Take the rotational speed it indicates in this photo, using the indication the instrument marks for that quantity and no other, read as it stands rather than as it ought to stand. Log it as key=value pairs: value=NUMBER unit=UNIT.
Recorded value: value=9400 unit=rpm
